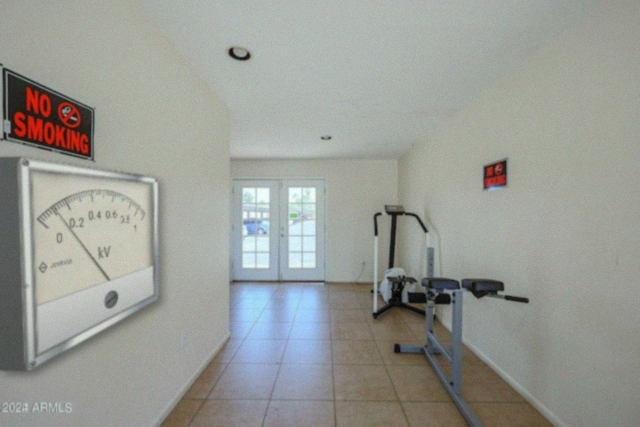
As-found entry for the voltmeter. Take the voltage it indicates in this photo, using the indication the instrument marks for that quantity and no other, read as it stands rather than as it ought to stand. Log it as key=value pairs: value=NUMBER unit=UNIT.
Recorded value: value=0.1 unit=kV
